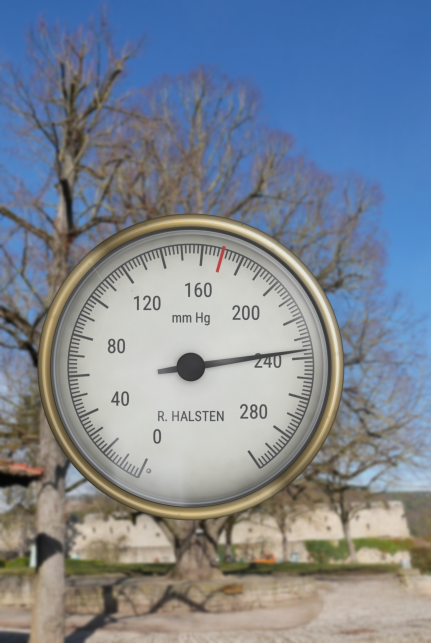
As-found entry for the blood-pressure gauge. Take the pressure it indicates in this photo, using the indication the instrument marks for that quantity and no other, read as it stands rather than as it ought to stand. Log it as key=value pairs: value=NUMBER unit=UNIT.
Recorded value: value=236 unit=mmHg
